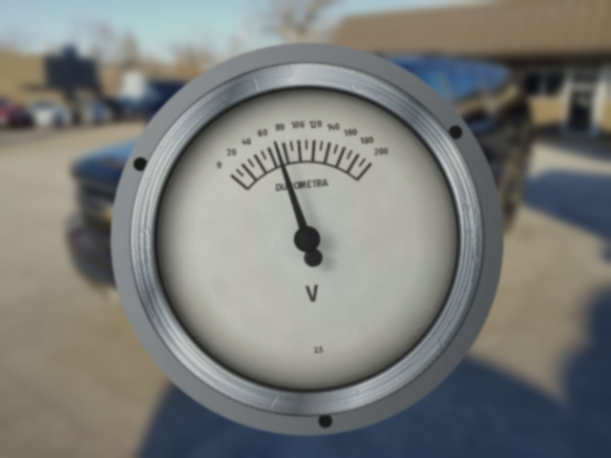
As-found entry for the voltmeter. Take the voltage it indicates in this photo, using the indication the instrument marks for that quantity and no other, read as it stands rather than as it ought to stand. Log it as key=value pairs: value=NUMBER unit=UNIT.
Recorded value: value=70 unit=V
